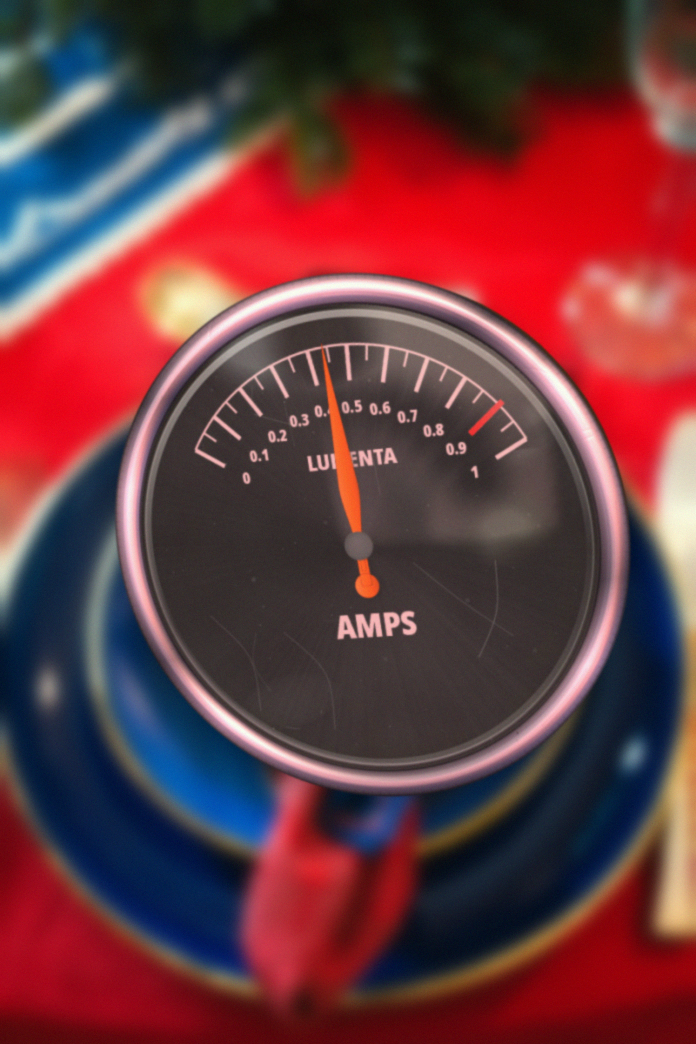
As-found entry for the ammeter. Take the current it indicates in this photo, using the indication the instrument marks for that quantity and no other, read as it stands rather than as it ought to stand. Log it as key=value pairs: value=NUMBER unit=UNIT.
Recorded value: value=0.45 unit=A
